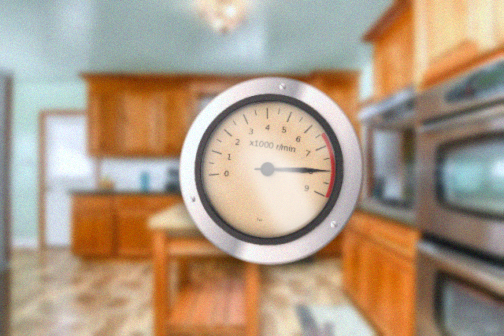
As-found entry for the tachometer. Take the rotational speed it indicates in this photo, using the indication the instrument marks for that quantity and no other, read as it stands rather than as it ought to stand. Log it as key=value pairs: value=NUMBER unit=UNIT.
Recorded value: value=8000 unit=rpm
